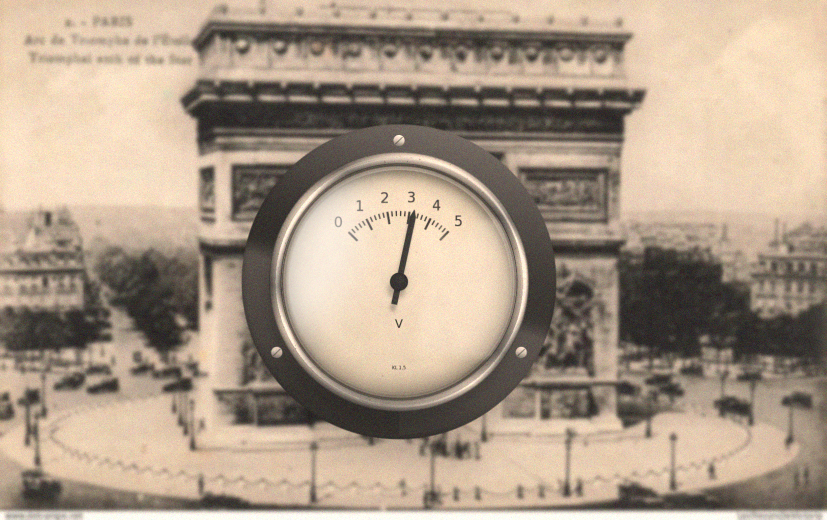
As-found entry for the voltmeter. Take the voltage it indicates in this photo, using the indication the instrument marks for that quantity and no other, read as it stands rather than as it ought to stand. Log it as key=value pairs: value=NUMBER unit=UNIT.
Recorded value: value=3.2 unit=V
